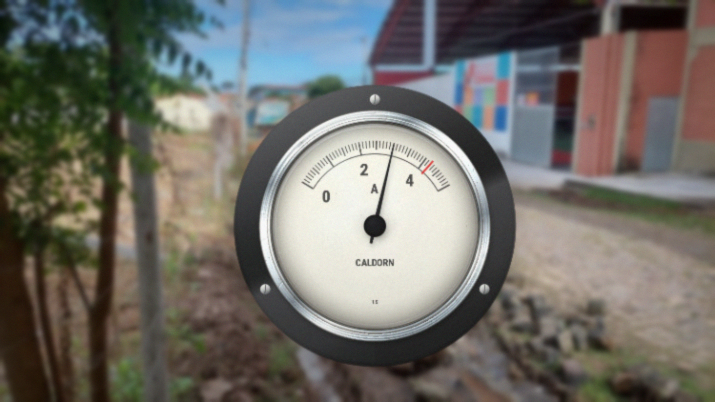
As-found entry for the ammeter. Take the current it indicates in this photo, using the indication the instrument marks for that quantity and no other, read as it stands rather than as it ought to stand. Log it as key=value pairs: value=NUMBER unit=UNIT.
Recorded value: value=3 unit=A
